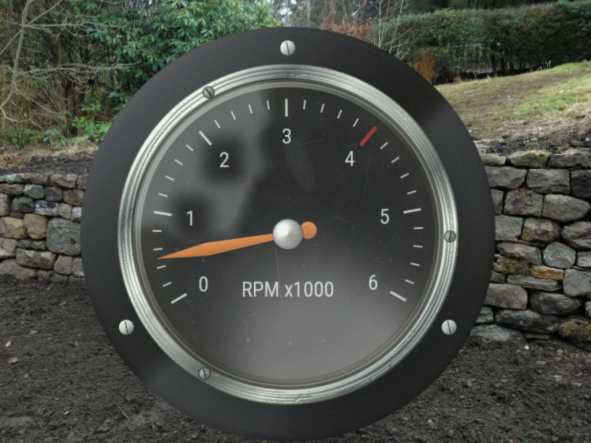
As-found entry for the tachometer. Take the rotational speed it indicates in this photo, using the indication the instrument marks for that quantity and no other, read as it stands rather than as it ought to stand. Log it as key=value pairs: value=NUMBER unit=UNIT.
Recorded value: value=500 unit=rpm
